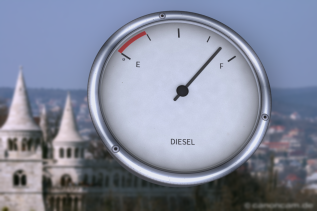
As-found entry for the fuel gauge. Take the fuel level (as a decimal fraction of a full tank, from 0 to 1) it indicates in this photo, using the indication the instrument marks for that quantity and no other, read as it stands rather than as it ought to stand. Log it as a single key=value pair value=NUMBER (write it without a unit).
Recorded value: value=0.875
